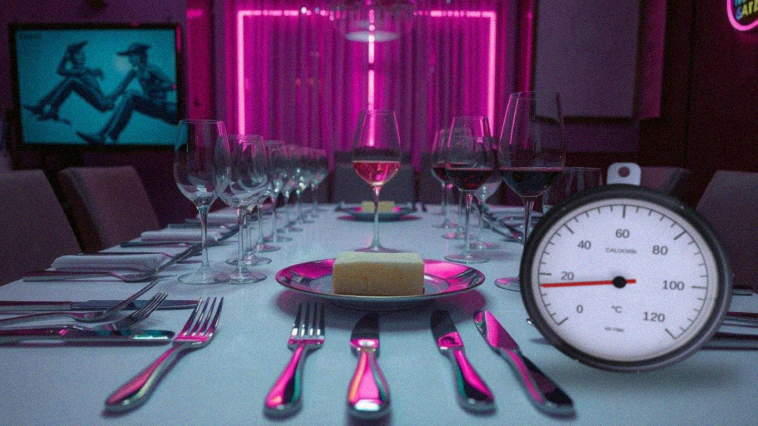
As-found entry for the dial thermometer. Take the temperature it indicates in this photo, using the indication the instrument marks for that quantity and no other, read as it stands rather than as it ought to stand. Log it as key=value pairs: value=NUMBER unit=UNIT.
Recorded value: value=16 unit=°C
